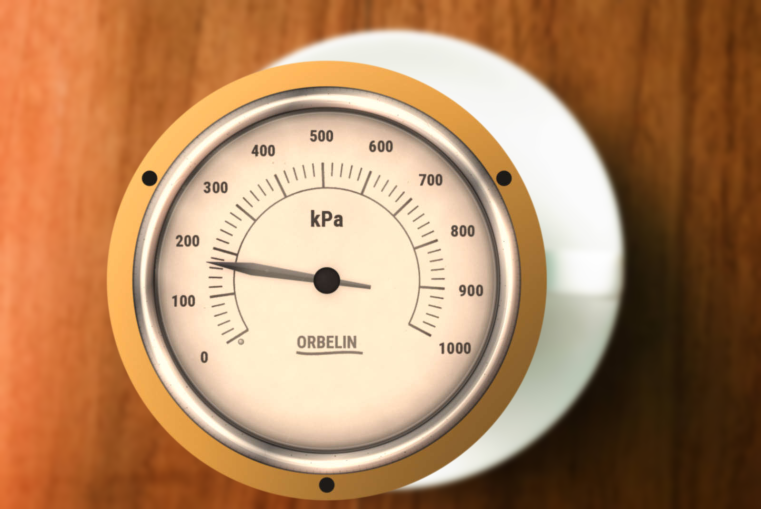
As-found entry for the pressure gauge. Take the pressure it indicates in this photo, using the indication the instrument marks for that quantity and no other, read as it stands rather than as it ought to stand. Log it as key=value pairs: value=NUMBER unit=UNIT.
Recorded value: value=170 unit=kPa
